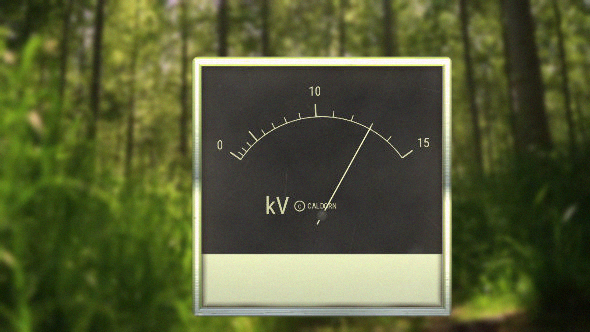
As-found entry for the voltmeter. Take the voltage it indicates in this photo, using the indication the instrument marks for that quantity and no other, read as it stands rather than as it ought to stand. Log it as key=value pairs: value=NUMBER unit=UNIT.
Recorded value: value=13 unit=kV
